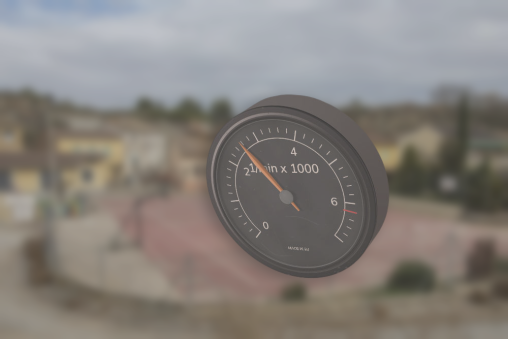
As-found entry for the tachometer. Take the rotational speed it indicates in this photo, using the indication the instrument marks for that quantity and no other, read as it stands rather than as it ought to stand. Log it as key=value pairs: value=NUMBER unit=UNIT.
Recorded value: value=2600 unit=rpm
